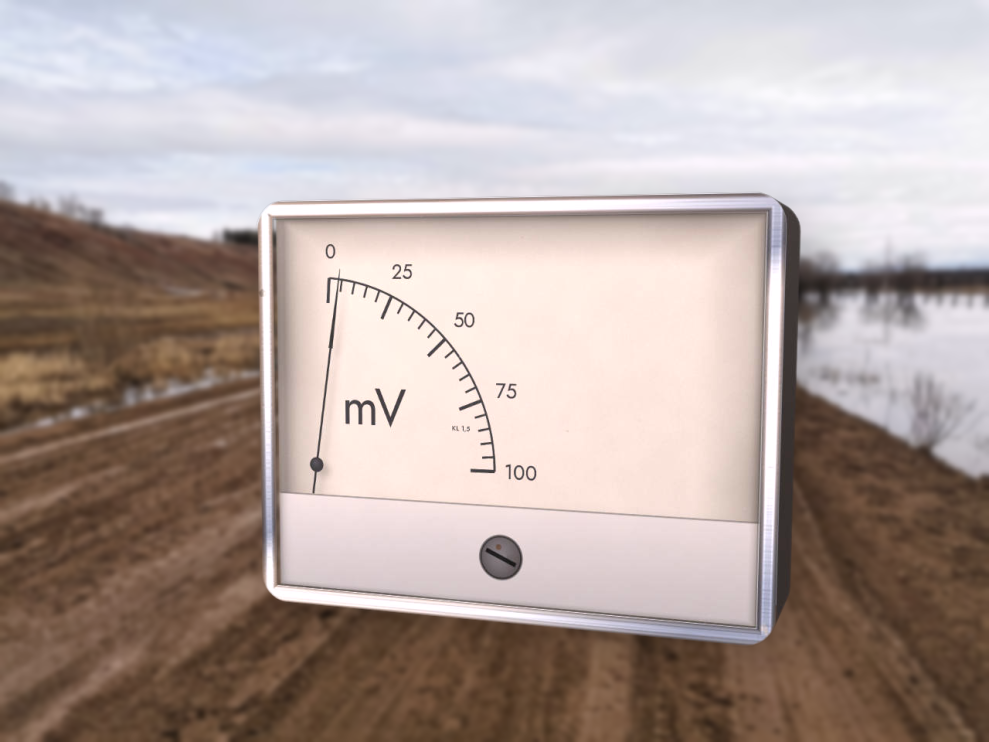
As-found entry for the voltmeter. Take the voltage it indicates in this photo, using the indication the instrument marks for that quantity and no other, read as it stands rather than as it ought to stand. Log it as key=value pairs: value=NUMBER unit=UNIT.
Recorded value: value=5 unit=mV
